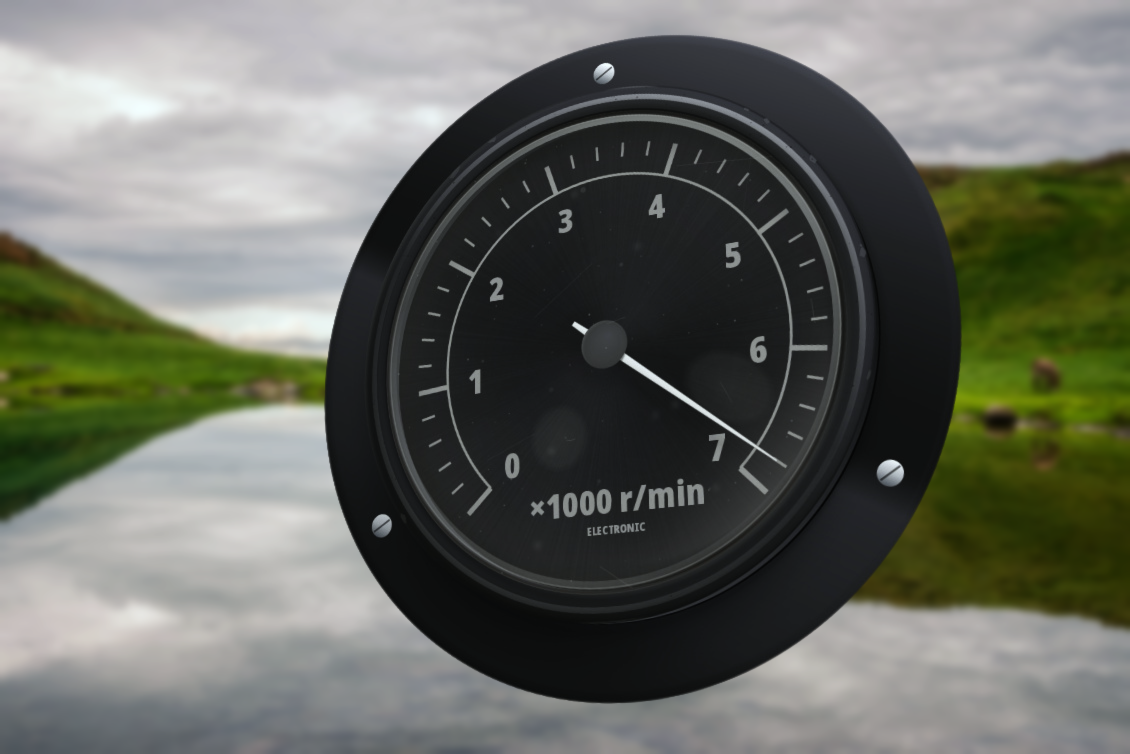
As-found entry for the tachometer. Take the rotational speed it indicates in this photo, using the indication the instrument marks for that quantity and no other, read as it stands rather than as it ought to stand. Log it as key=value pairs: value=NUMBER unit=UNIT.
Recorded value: value=6800 unit=rpm
